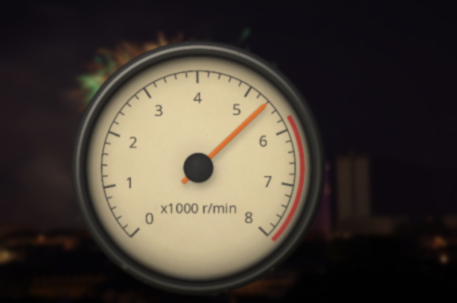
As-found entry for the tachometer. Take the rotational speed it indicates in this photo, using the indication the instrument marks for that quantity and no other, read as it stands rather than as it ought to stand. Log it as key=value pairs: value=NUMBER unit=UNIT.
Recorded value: value=5400 unit=rpm
